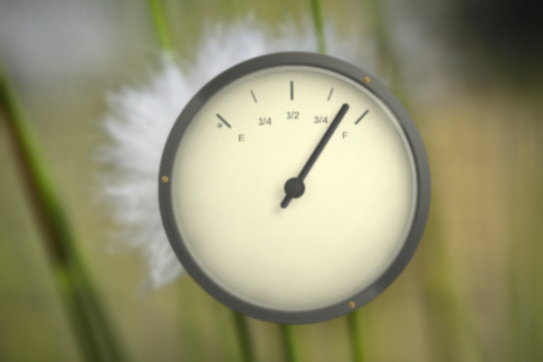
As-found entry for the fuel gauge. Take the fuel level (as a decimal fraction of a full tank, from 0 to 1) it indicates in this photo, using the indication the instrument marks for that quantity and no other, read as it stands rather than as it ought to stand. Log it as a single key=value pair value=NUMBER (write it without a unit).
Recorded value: value=0.875
